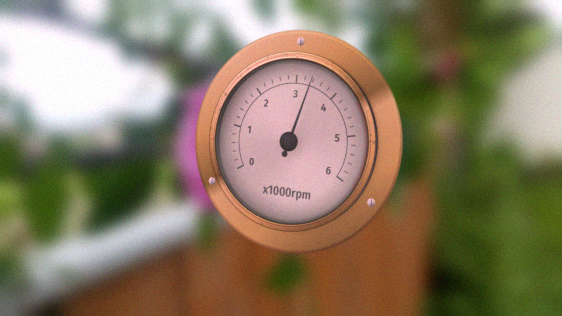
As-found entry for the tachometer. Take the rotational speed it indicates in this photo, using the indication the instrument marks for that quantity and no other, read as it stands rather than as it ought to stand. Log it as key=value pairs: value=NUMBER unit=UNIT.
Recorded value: value=3400 unit=rpm
